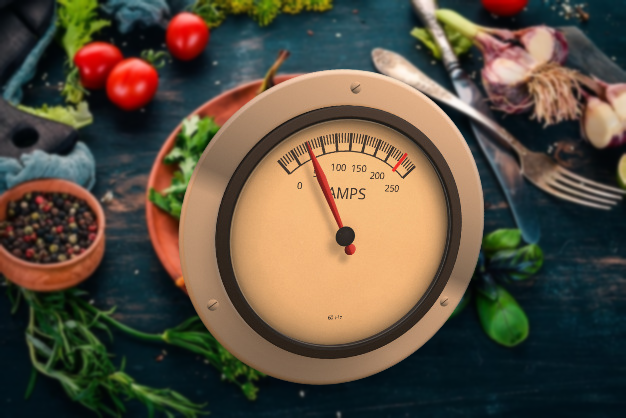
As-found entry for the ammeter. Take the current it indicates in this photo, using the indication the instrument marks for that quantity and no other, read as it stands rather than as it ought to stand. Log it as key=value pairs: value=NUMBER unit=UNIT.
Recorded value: value=50 unit=A
